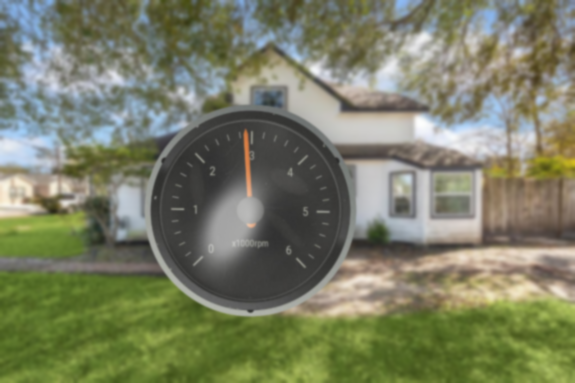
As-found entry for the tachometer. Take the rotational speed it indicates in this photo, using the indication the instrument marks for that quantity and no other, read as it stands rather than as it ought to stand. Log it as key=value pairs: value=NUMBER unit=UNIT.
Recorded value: value=2900 unit=rpm
